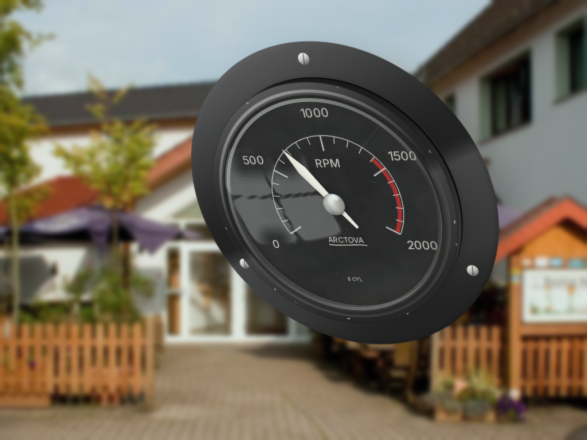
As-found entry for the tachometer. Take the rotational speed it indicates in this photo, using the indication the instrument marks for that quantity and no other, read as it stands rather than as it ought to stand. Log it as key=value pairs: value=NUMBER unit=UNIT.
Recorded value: value=700 unit=rpm
